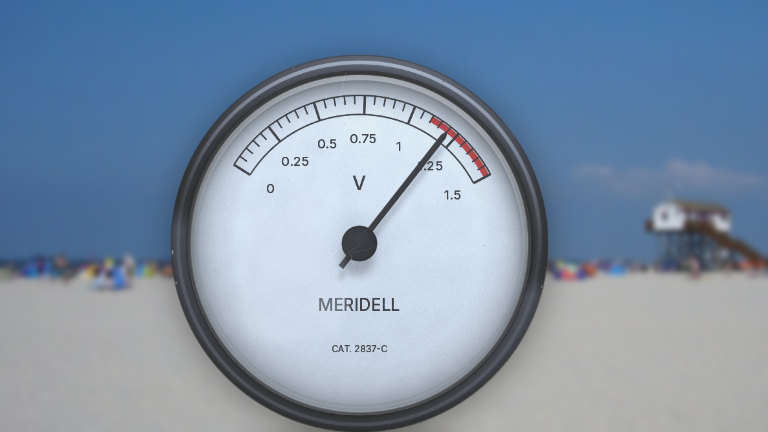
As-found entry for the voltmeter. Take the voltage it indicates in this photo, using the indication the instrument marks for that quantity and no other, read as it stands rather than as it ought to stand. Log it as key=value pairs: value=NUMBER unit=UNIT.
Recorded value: value=1.2 unit=V
